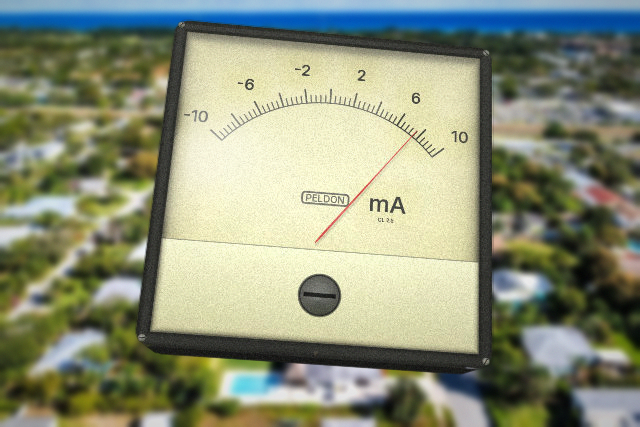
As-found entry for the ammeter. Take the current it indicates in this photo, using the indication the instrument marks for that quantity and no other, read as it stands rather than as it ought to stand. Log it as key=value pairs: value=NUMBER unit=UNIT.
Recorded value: value=7.6 unit=mA
